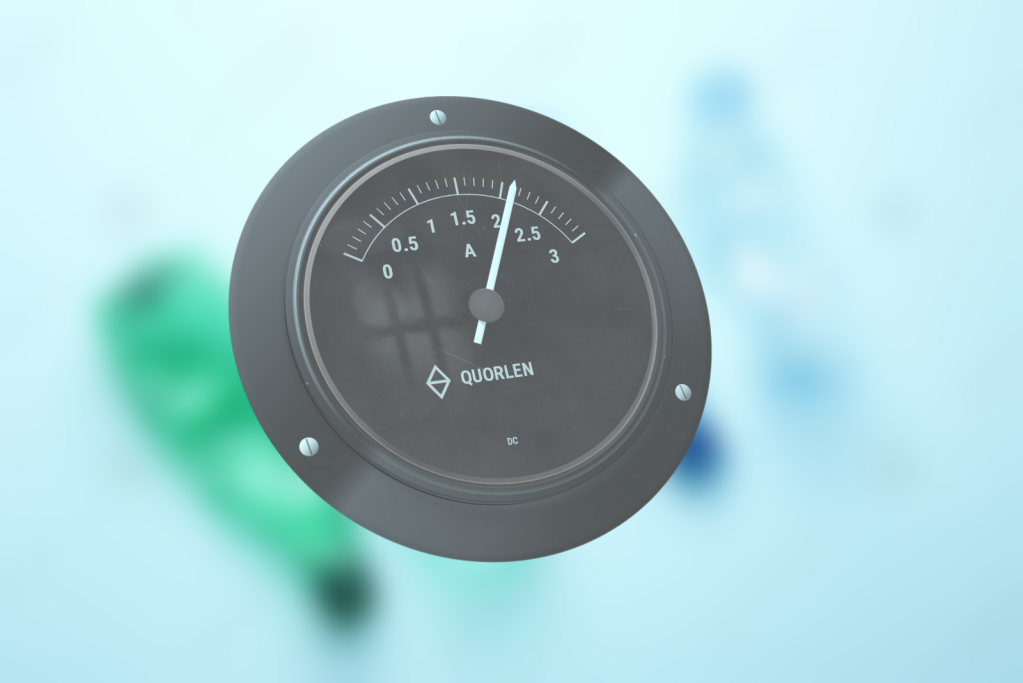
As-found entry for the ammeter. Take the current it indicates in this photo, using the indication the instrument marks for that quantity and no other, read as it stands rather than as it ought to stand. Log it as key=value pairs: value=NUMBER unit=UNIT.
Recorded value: value=2.1 unit=A
